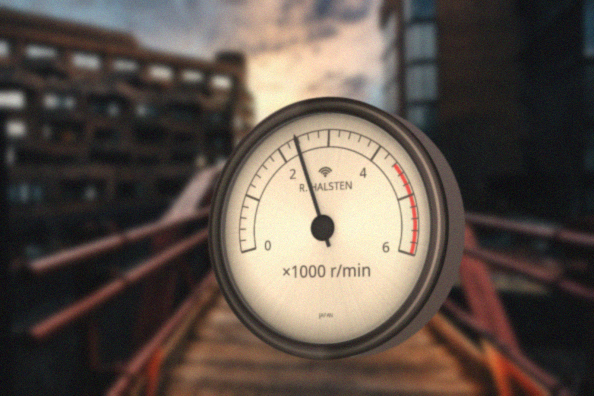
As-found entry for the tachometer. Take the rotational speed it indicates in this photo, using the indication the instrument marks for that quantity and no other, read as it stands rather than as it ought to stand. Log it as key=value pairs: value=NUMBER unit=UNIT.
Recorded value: value=2400 unit=rpm
